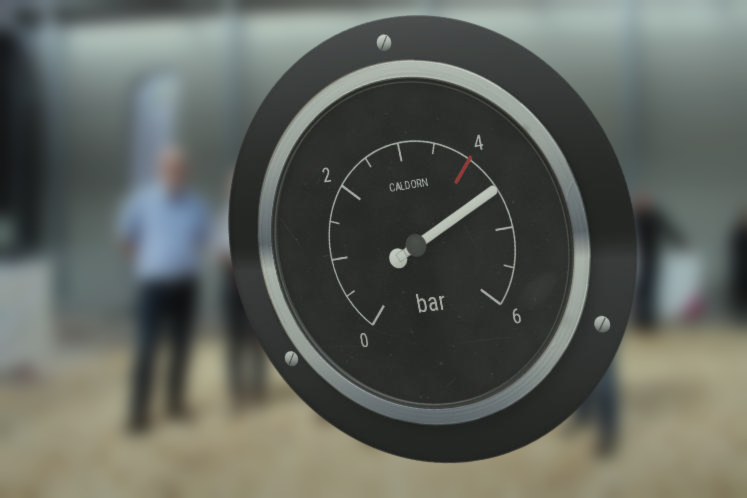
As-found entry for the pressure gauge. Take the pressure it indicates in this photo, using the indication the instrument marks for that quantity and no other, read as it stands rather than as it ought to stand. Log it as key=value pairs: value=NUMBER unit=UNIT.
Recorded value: value=4.5 unit=bar
